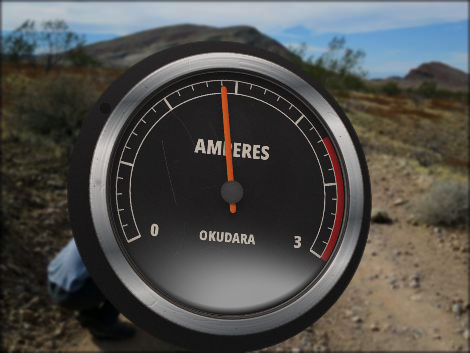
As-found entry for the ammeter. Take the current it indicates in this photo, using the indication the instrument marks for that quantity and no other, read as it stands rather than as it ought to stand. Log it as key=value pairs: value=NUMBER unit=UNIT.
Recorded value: value=1.4 unit=A
